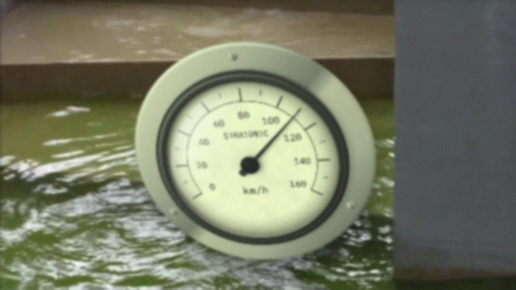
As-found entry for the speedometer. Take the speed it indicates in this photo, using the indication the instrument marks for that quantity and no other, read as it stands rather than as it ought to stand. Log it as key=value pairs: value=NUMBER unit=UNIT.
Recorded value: value=110 unit=km/h
